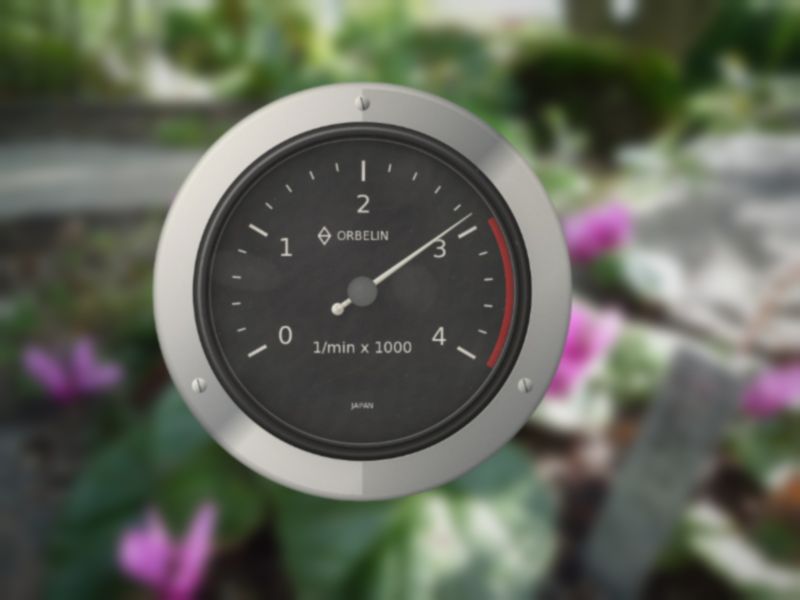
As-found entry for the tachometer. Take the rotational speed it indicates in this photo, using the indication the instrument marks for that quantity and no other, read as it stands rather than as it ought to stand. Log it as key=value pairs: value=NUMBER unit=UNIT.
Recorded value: value=2900 unit=rpm
